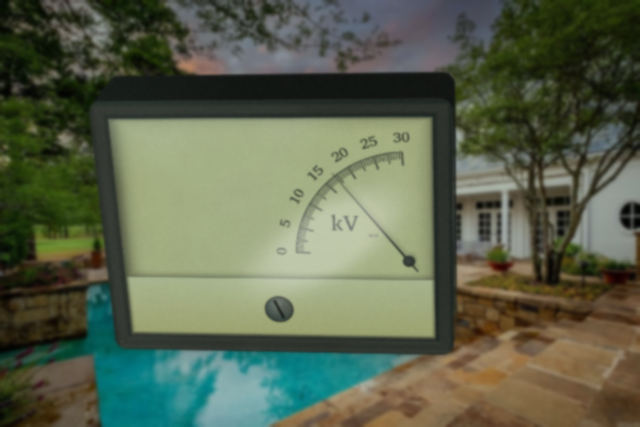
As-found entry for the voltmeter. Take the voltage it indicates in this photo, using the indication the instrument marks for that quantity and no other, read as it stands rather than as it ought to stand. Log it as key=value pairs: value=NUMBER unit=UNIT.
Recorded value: value=17.5 unit=kV
